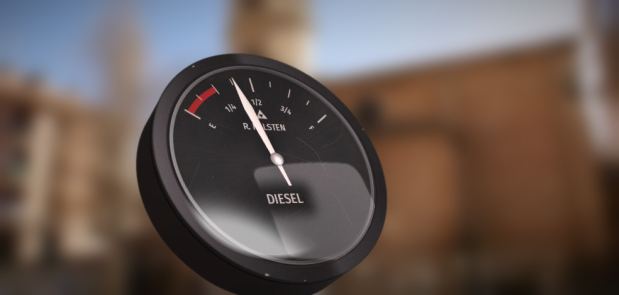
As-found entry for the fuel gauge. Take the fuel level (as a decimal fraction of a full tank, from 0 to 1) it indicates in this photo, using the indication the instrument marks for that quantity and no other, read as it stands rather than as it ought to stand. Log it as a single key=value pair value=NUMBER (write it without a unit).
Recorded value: value=0.375
